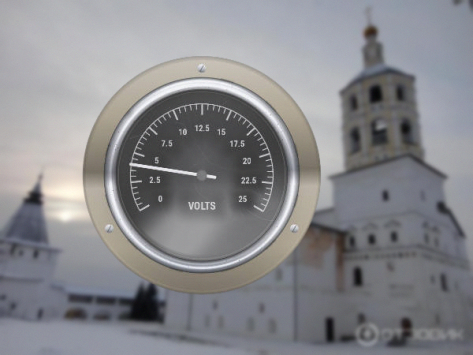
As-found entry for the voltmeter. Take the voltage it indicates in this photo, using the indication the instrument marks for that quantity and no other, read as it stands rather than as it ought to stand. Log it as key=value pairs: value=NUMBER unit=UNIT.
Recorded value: value=4 unit=V
